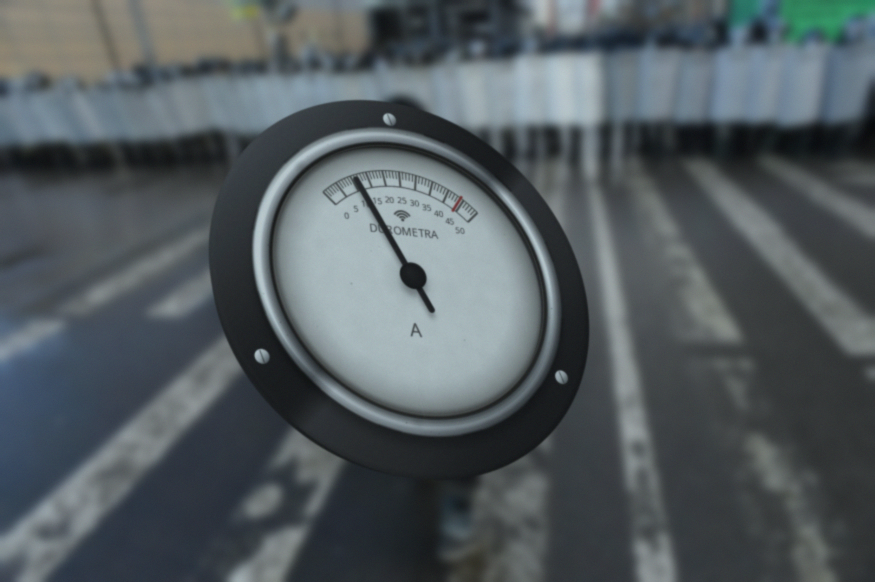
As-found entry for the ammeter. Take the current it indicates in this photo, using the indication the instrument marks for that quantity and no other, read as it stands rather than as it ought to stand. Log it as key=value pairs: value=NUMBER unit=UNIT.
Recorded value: value=10 unit=A
